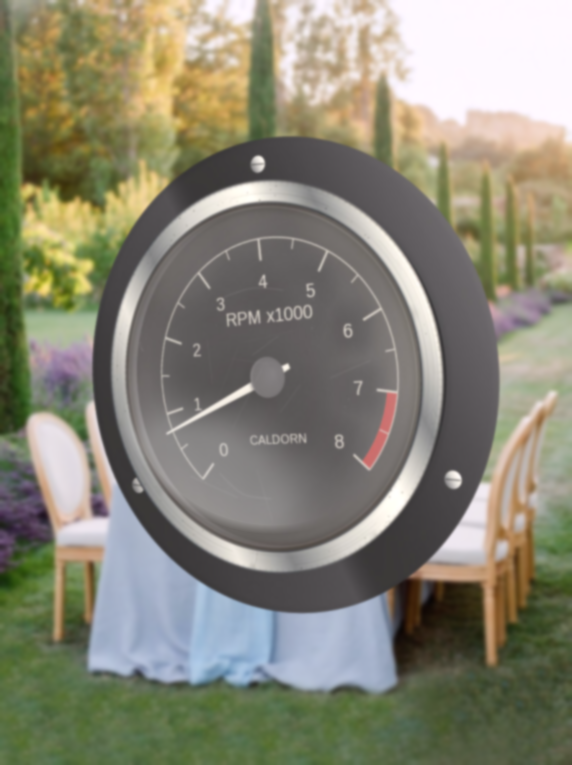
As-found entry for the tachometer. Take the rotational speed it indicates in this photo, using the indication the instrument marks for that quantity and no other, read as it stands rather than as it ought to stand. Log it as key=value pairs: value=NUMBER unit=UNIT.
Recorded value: value=750 unit=rpm
